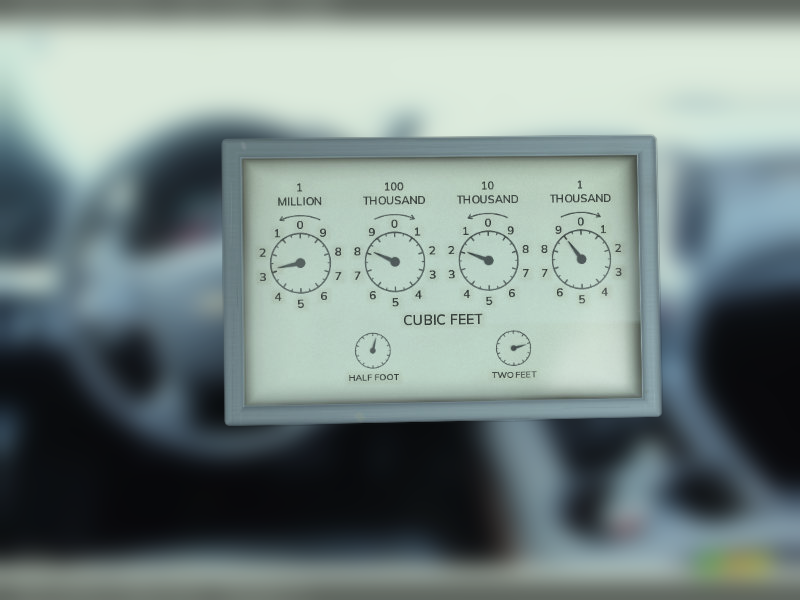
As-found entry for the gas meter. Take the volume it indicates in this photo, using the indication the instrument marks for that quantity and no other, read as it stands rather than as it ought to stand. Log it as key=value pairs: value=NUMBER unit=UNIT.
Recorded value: value=281900 unit=ft³
